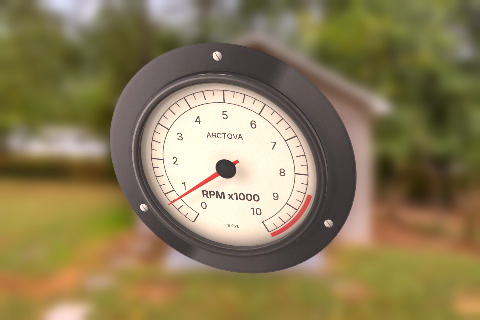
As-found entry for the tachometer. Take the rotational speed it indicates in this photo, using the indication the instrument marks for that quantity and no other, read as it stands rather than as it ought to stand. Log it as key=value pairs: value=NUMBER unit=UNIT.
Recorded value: value=750 unit=rpm
